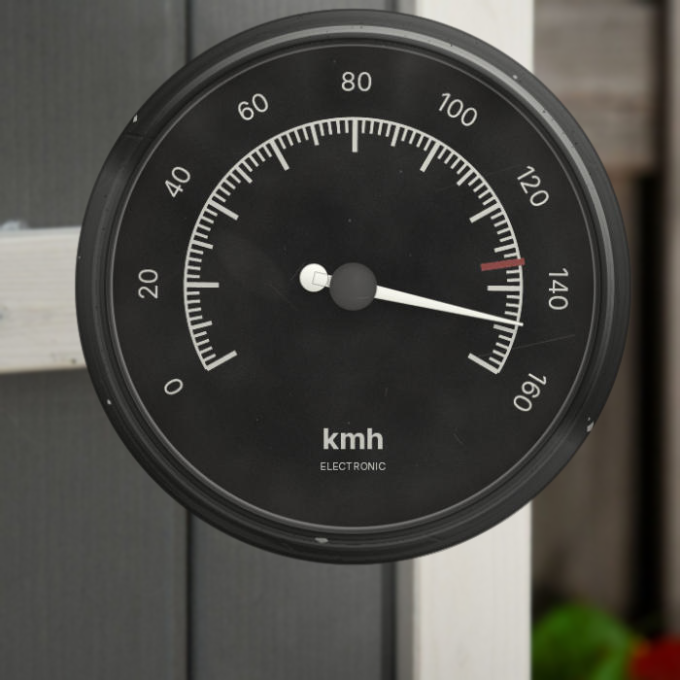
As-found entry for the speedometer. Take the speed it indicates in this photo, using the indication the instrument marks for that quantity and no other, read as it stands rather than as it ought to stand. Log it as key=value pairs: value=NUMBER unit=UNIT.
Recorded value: value=148 unit=km/h
